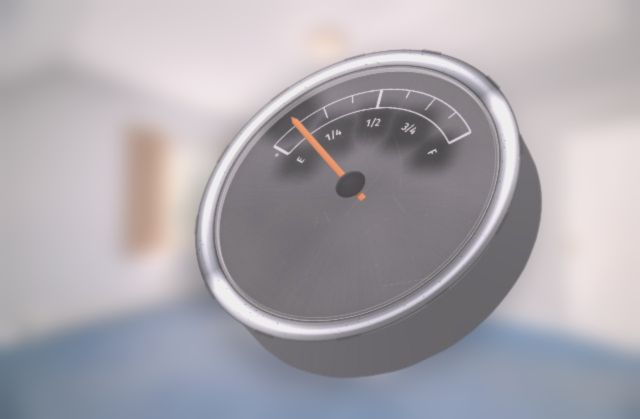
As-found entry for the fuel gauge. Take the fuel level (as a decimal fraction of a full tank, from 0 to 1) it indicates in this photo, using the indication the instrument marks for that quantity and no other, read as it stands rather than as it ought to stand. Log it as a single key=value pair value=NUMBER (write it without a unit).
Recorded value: value=0.125
